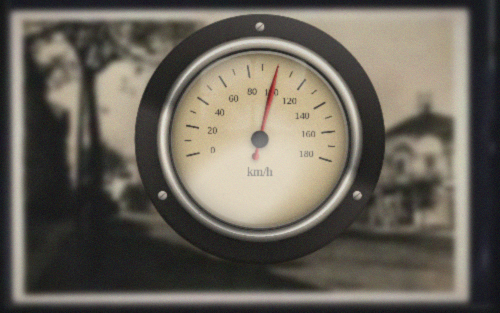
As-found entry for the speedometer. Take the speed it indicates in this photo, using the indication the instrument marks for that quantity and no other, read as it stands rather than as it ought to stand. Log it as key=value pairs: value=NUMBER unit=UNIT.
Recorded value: value=100 unit=km/h
